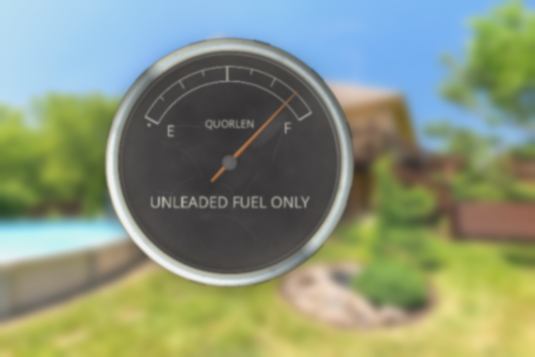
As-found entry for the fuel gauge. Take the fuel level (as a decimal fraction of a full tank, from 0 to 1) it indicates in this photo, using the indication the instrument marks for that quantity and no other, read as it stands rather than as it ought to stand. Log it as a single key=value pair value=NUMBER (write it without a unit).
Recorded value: value=0.875
